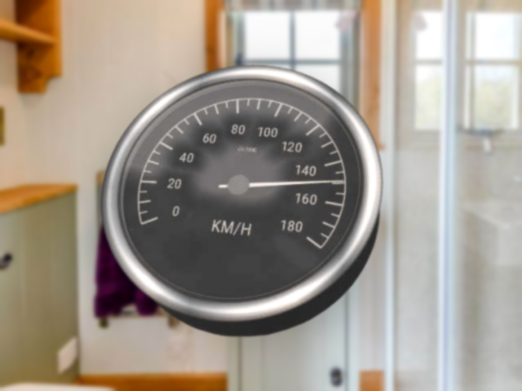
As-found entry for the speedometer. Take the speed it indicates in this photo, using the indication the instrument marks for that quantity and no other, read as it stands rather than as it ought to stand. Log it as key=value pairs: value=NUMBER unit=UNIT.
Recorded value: value=150 unit=km/h
